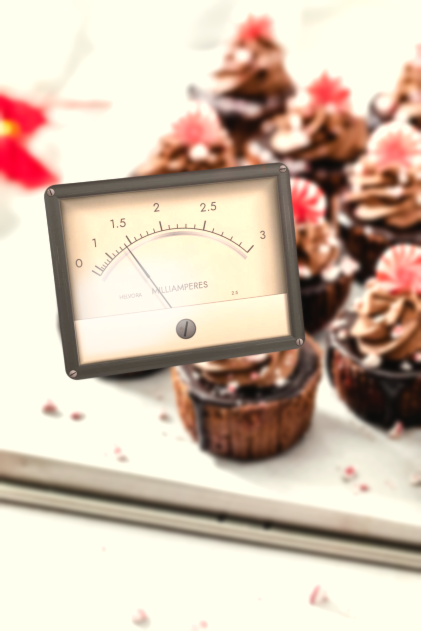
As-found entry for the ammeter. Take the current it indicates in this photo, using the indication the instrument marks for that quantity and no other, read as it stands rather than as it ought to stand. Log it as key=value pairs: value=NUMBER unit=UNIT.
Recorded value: value=1.4 unit=mA
